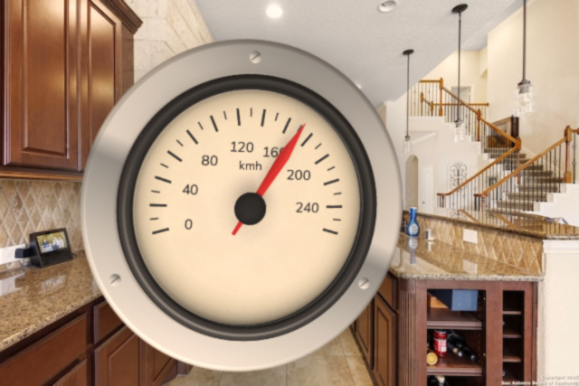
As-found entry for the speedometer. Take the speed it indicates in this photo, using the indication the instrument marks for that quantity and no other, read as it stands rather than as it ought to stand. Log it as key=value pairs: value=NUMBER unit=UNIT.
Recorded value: value=170 unit=km/h
